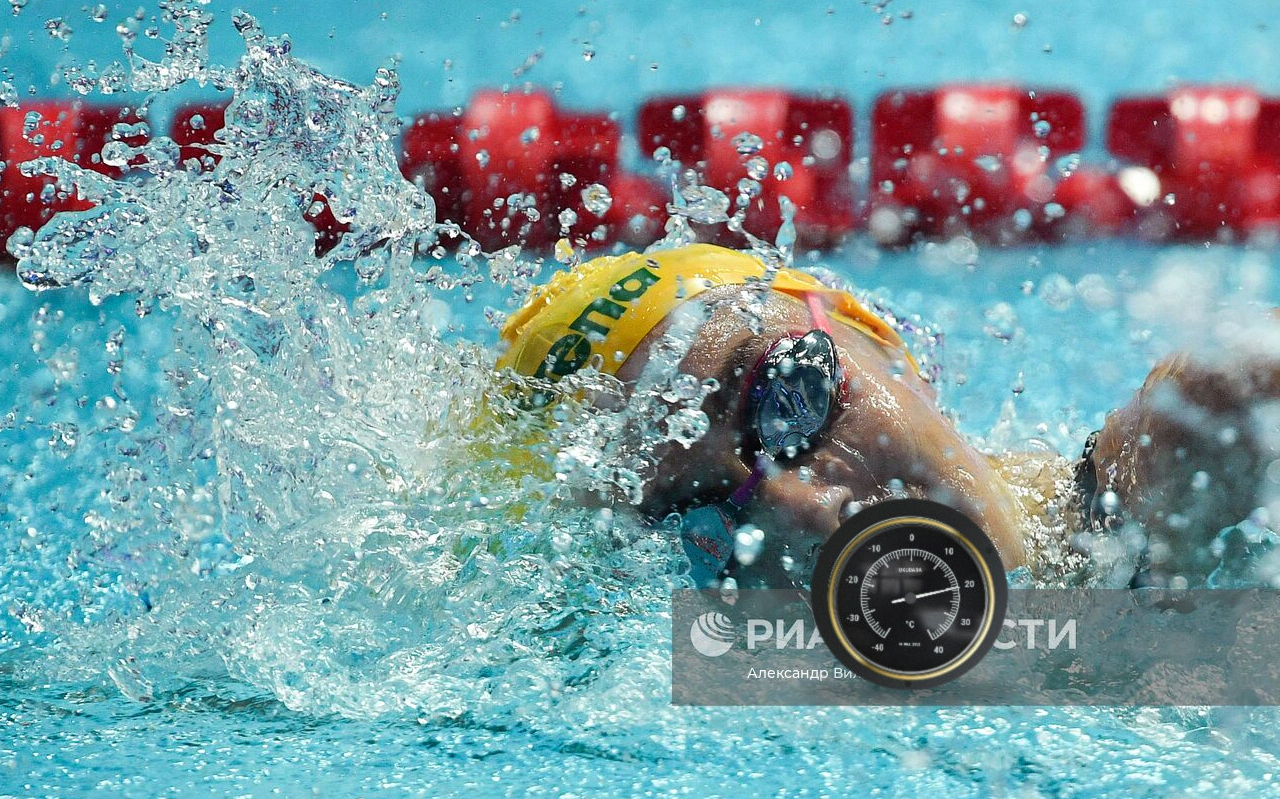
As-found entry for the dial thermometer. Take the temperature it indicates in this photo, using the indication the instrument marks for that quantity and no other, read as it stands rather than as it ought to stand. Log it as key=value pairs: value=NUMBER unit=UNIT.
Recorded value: value=20 unit=°C
